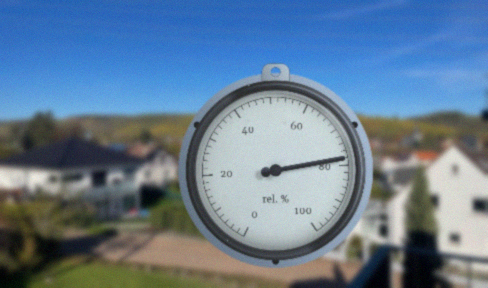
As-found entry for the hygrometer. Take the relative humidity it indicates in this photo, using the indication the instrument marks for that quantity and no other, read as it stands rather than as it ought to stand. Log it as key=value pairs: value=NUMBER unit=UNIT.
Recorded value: value=78 unit=%
